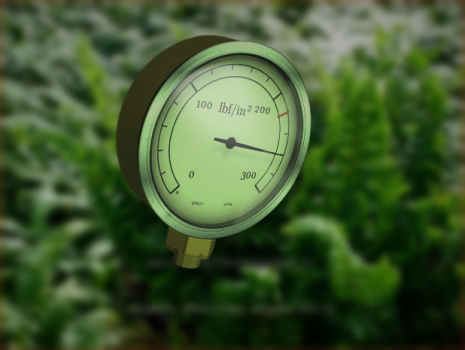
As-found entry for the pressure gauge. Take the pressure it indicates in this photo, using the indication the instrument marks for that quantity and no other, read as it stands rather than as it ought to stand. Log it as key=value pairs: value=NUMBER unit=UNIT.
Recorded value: value=260 unit=psi
